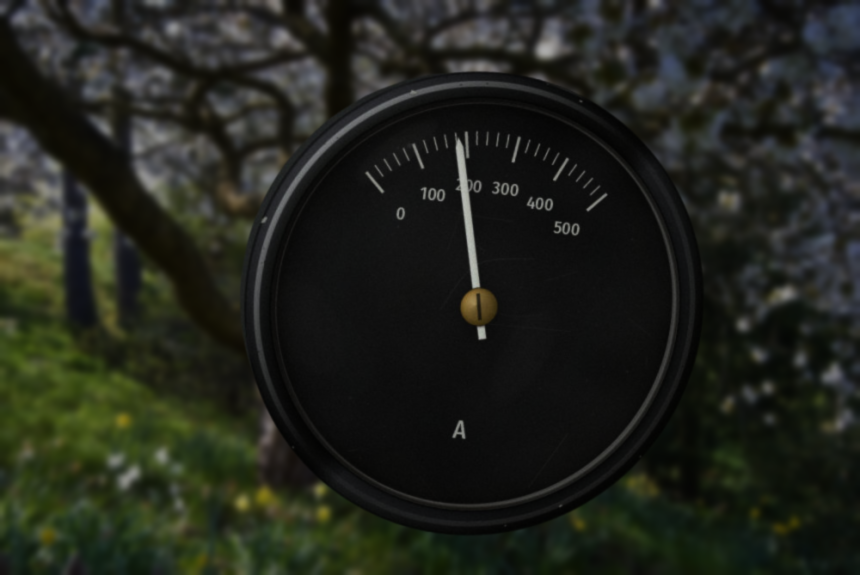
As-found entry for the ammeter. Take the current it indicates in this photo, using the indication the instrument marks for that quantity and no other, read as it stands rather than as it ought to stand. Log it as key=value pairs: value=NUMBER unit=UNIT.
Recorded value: value=180 unit=A
